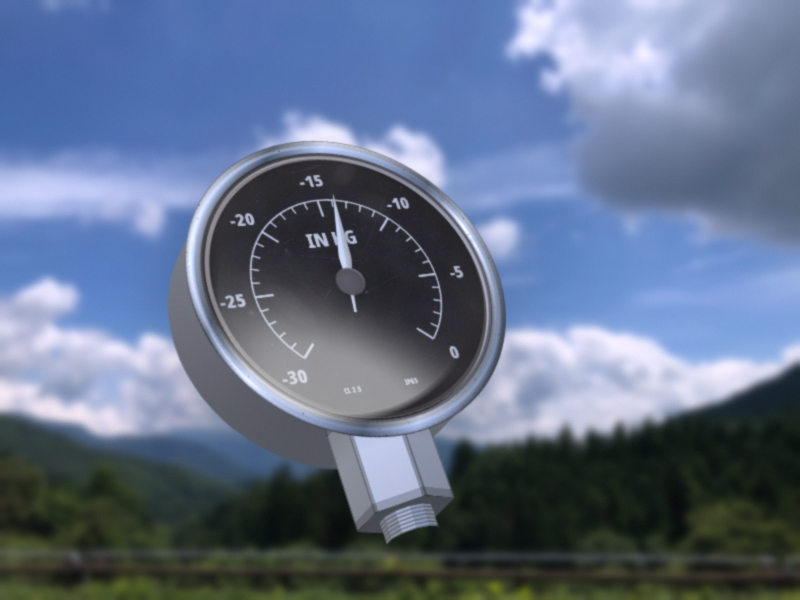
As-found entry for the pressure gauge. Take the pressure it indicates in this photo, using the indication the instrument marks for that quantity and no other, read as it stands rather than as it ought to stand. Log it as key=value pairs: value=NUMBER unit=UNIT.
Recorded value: value=-14 unit=inHg
